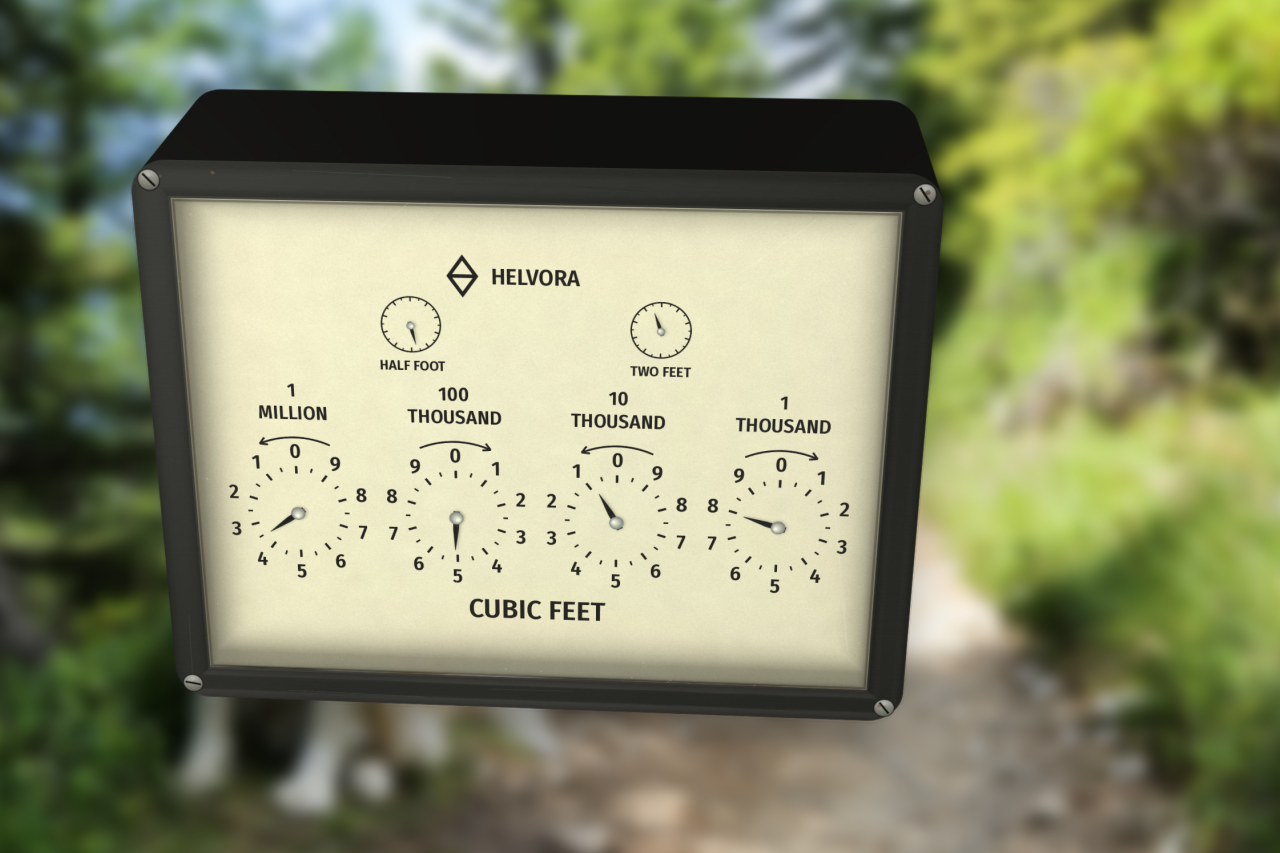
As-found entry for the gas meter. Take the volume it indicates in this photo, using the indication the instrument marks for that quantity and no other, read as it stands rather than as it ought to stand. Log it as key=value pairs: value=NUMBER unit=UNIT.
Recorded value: value=350800 unit=ft³
